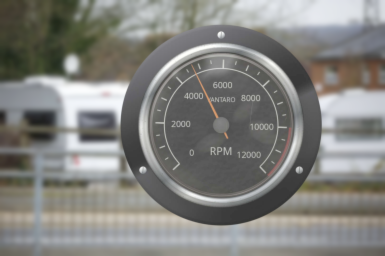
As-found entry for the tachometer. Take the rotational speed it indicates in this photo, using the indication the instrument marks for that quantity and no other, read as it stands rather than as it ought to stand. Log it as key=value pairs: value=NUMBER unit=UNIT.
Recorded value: value=4750 unit=rpm
